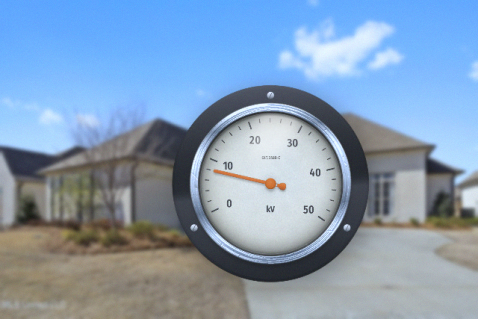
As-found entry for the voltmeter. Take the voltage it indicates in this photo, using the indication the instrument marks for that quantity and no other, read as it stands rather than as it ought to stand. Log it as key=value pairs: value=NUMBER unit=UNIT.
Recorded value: value=8 unit=kV
